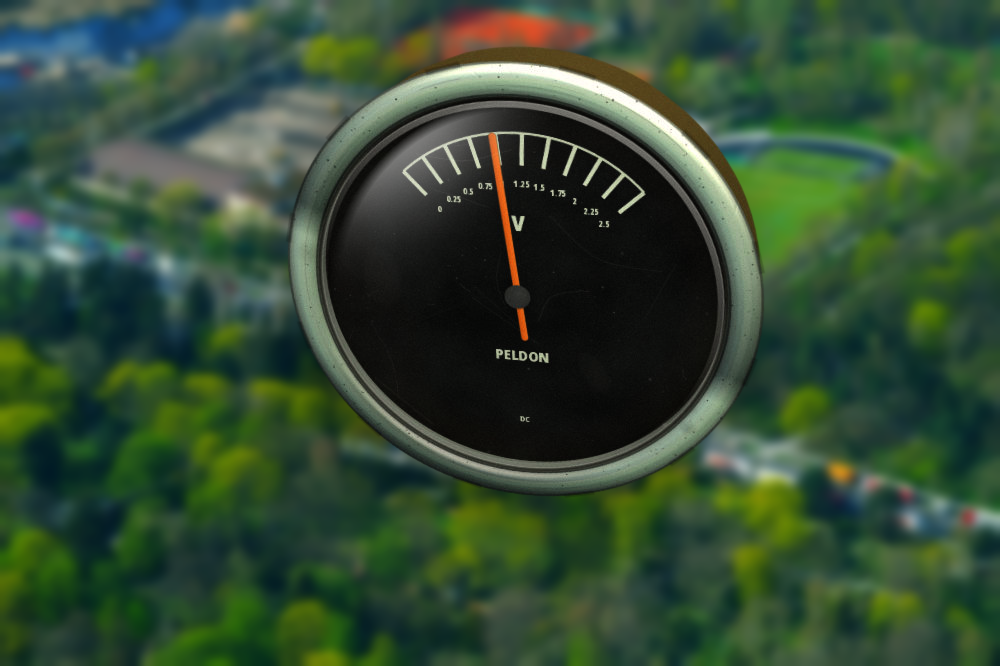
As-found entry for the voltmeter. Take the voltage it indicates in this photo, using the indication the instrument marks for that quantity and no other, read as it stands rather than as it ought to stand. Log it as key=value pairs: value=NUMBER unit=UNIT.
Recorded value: value=1 unit=V
